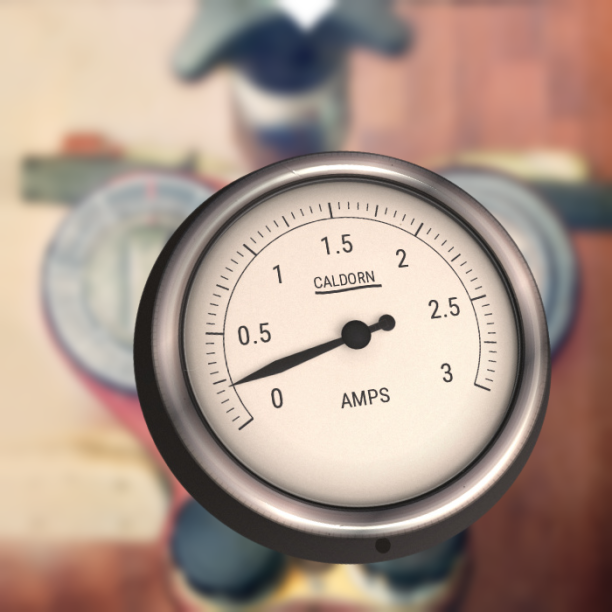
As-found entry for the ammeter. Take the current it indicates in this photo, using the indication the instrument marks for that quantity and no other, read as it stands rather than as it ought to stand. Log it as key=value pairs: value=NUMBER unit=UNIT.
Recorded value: value=0.2 unit=A
